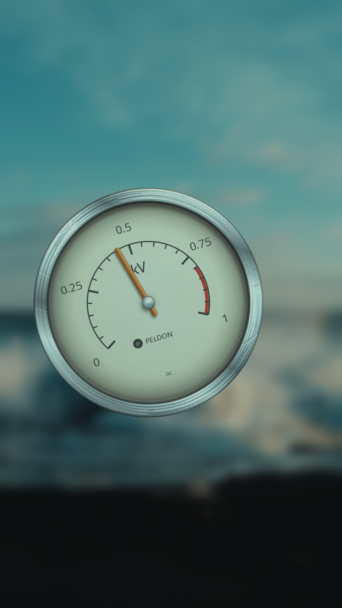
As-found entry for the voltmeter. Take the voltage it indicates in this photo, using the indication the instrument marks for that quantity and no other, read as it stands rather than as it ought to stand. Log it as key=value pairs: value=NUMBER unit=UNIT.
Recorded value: value=0.45 unit=kV
